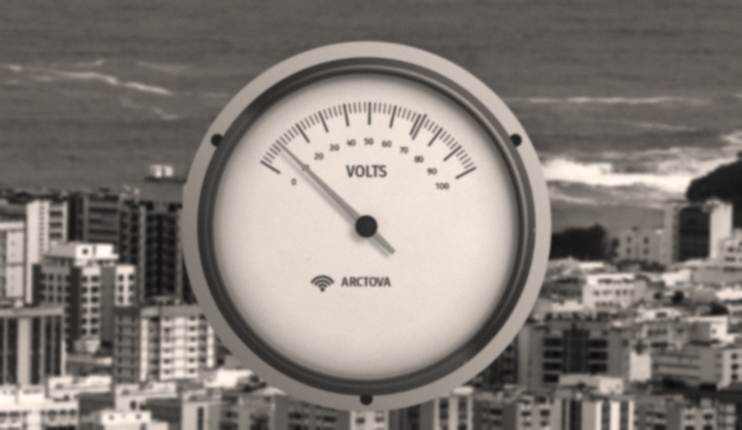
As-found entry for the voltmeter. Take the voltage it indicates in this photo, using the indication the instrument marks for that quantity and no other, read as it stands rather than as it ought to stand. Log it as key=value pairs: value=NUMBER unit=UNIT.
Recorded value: value=10 unit=V
